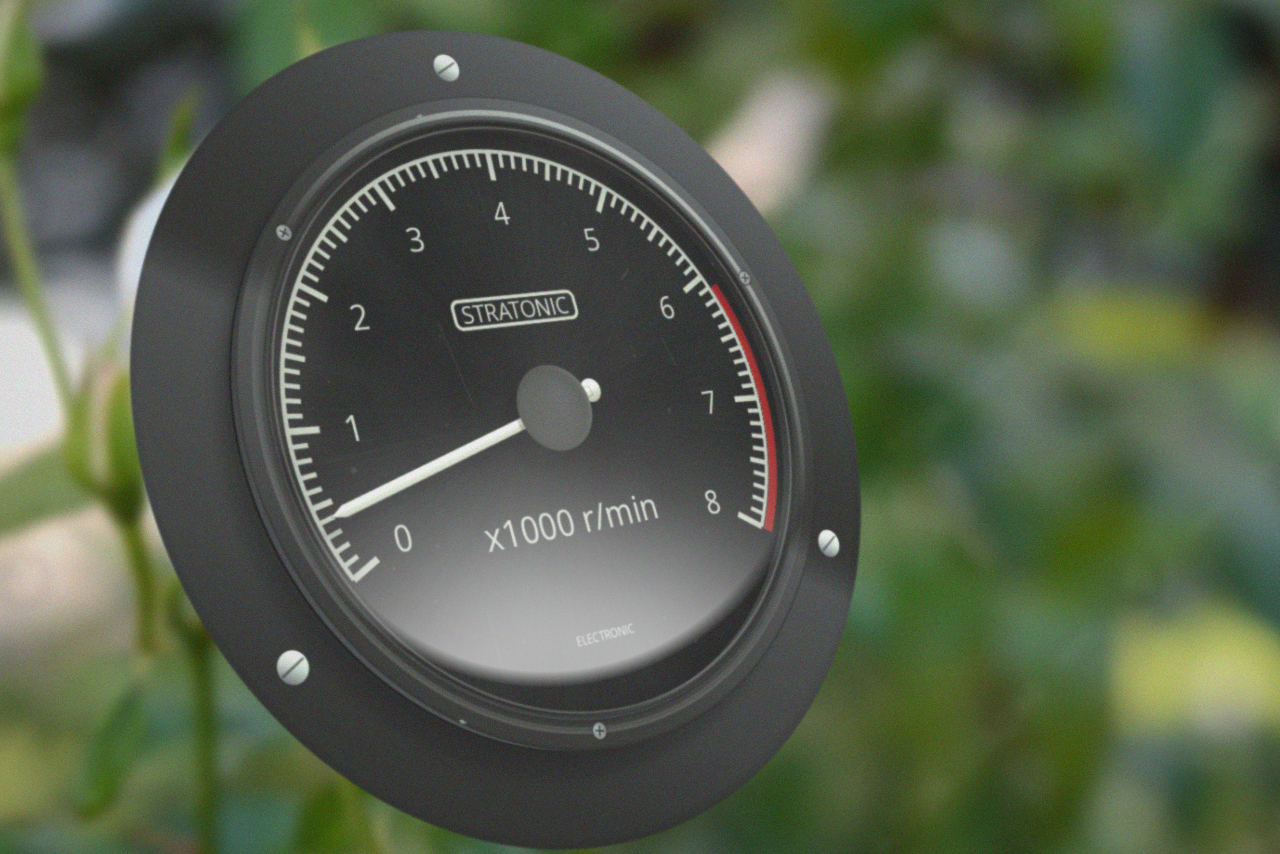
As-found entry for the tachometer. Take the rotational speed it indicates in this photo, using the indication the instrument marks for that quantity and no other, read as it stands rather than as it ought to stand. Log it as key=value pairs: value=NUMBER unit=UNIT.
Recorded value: value=400 unit=rpm
